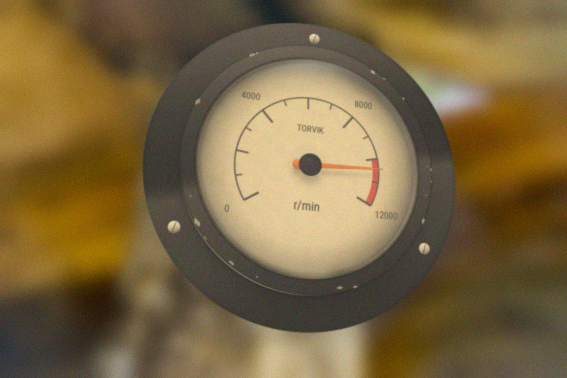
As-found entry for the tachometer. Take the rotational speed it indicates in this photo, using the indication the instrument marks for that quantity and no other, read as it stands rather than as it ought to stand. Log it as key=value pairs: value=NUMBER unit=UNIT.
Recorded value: value=10500 unit=rpm
